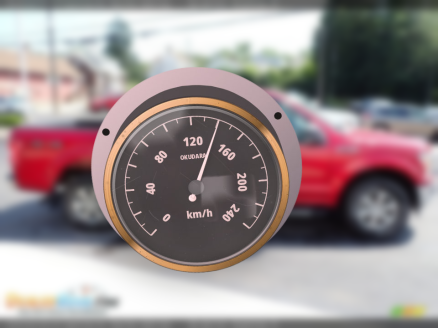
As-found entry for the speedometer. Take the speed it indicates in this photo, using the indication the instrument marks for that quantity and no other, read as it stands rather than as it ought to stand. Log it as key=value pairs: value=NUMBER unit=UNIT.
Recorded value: value=140 unit=km/h
